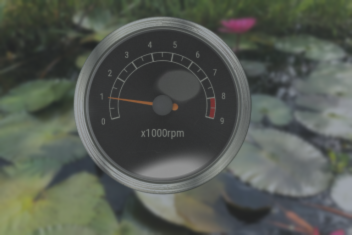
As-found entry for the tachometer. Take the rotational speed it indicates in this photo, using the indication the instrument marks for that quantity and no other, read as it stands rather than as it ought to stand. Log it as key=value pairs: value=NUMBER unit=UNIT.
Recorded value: value=1000 unit=rpm
